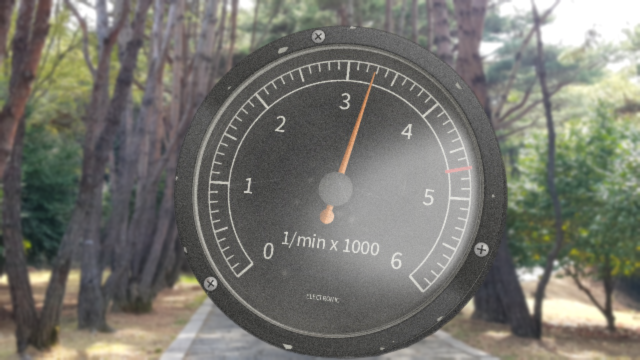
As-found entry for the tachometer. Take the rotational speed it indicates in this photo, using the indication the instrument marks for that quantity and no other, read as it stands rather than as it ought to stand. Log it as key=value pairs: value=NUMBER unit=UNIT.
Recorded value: value=3300 unit=rpm
